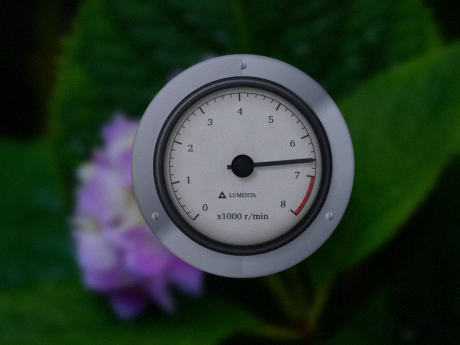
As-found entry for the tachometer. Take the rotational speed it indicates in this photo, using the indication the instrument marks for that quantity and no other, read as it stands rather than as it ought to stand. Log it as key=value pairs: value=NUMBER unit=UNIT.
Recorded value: value=6600 unit=rpm
